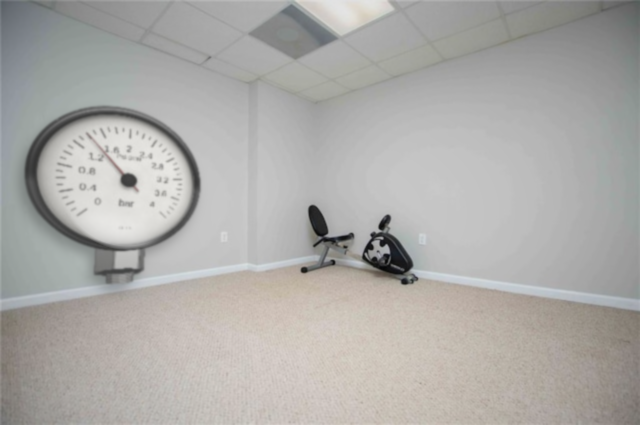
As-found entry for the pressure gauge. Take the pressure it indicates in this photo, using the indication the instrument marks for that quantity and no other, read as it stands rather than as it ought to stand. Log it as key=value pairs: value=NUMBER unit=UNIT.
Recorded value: value=1.4 unit=bar
